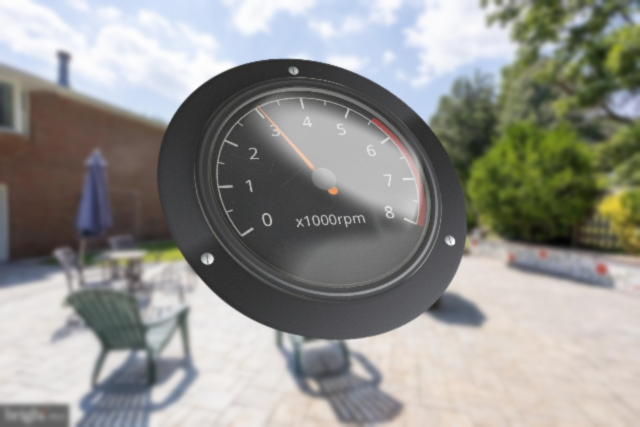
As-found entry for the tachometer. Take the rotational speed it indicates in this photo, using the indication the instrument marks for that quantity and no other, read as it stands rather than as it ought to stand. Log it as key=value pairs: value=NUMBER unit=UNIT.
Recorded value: value=3000 unit=rpm
